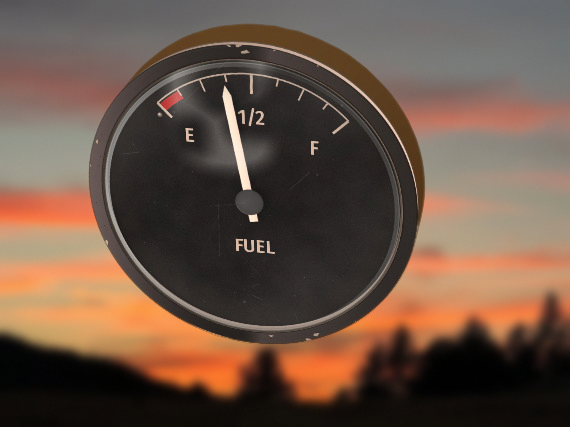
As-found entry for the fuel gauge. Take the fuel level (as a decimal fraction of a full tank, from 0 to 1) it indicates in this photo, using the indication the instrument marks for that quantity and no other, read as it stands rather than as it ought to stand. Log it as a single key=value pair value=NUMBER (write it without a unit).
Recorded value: value=0.375
